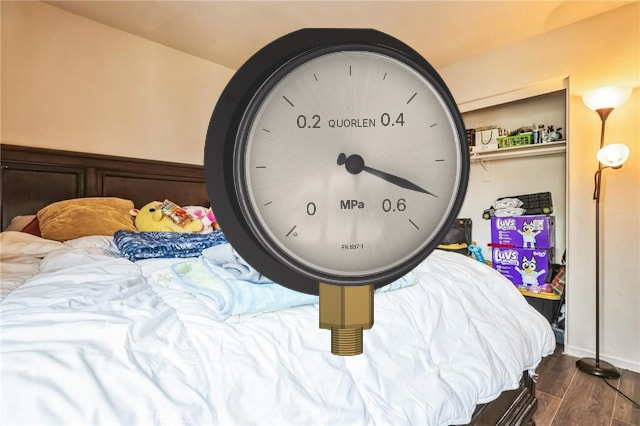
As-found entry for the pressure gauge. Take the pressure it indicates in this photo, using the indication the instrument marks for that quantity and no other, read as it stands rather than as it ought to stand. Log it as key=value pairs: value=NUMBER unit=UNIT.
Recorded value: value=0.55 unit=MPa
